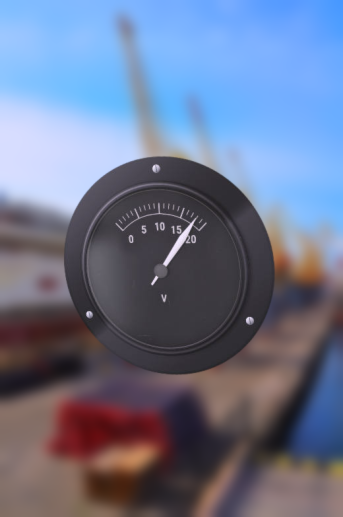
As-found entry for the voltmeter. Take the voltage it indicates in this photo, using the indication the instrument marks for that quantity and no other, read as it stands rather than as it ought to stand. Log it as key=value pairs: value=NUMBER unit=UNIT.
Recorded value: value=18 unit=V
